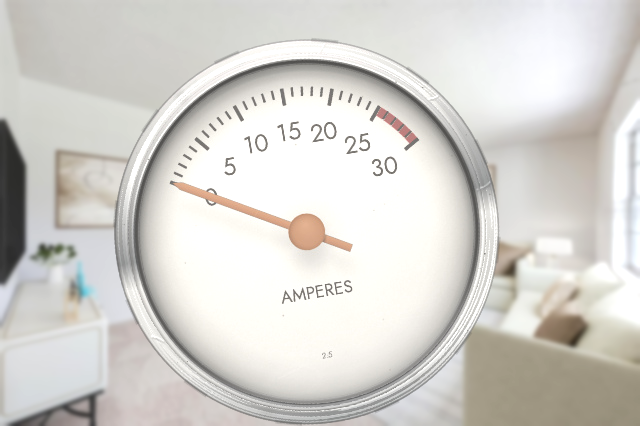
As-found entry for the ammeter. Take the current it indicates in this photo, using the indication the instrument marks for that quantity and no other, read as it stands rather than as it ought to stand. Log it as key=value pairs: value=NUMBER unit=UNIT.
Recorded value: value=0 unit=A
